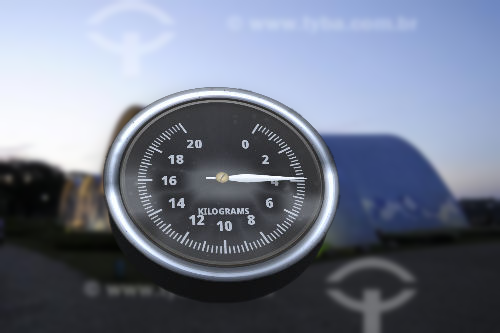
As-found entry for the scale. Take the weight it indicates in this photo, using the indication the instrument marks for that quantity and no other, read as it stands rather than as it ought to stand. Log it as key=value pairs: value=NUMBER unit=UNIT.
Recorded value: value=4 unit=kg
